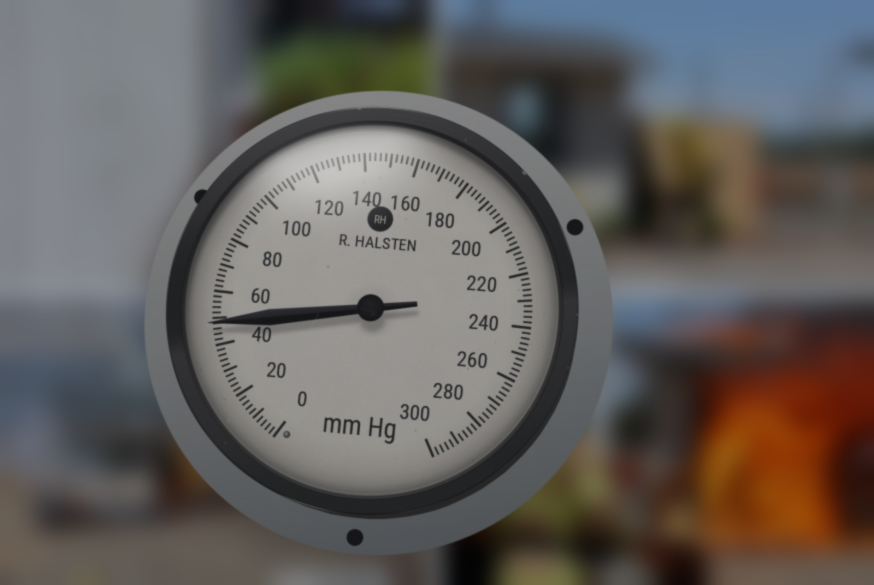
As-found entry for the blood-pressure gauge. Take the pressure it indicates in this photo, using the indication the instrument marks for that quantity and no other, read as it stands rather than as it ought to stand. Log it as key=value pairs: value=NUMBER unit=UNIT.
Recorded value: value=48 unit=mmHg
